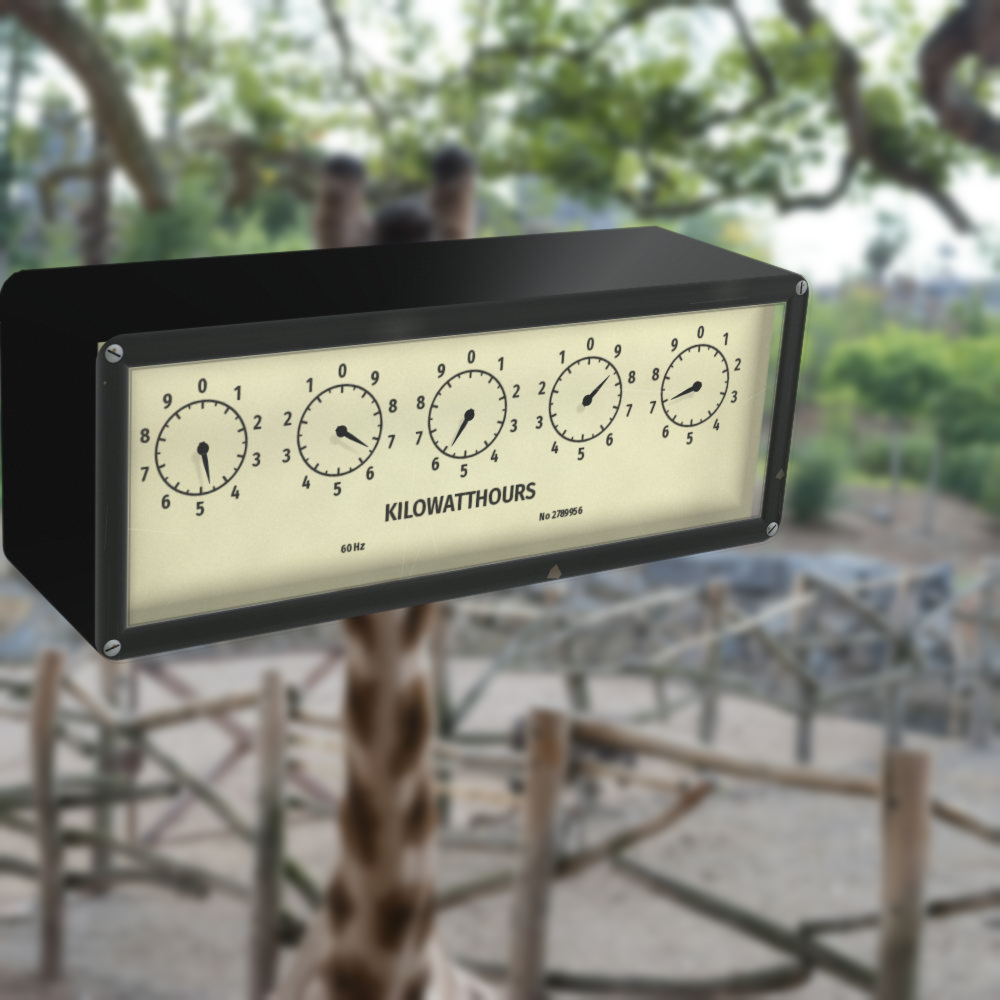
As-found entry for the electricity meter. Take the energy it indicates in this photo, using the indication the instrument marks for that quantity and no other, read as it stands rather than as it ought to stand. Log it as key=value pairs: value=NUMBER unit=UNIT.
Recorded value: value=46587 unit=kWh
